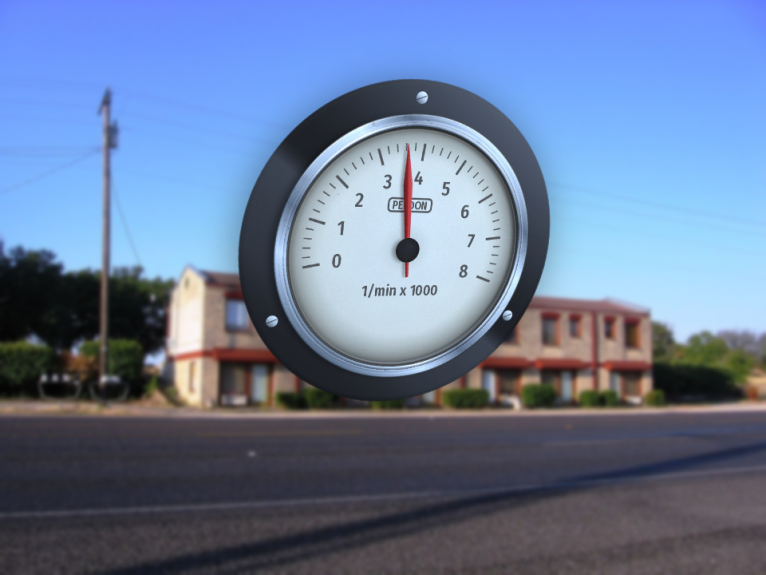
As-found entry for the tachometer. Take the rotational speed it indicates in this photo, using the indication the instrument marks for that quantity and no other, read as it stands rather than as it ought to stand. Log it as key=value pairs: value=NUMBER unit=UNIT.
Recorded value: value=3600 unit=rpm
